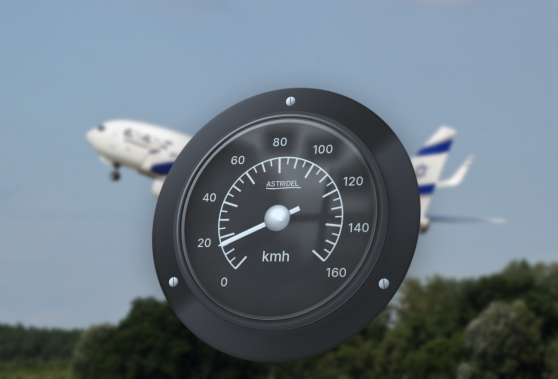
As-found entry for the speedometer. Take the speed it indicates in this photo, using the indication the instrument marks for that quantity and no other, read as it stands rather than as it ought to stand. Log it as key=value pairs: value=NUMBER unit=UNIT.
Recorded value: value=15 unit=km/h
